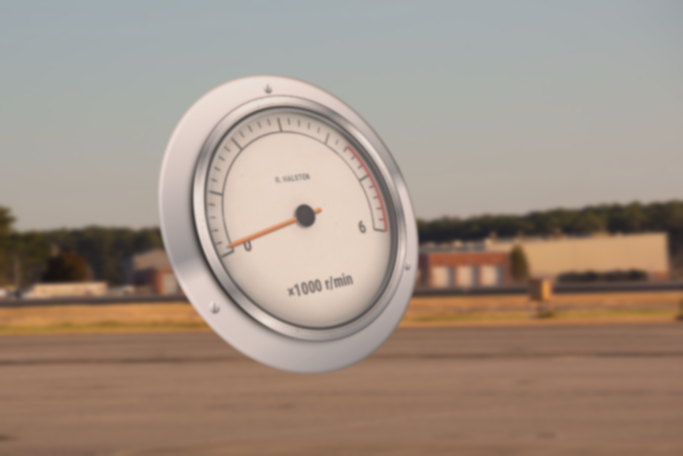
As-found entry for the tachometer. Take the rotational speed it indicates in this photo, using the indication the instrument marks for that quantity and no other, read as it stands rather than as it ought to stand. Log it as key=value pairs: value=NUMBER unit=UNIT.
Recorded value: value=100 unit=rpm
